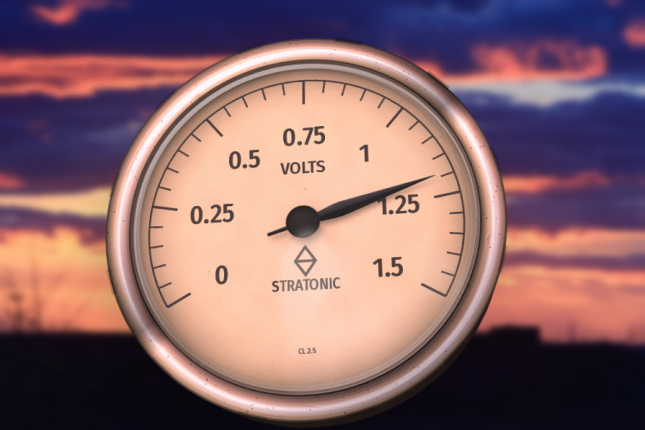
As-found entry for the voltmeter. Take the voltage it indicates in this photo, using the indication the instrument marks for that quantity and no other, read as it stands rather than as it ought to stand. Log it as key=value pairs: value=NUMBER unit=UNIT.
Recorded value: value=1.2 unit=V
